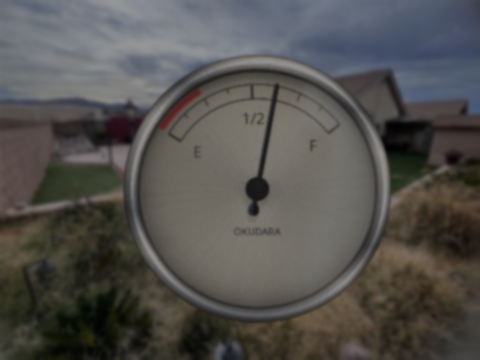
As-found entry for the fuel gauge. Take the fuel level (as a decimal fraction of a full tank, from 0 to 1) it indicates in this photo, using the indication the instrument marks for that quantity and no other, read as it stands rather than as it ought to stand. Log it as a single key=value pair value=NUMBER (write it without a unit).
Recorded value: value=0.625
